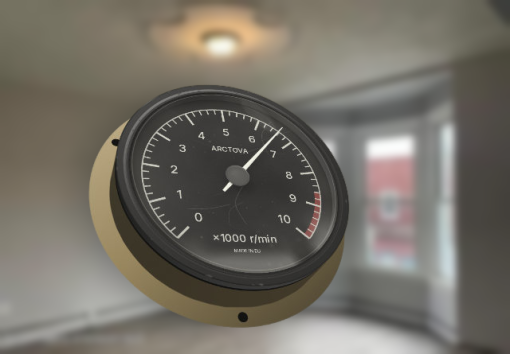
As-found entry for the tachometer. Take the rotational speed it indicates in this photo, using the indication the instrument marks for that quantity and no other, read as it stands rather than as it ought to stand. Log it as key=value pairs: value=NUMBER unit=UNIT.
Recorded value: value=6600 unit=rpm
